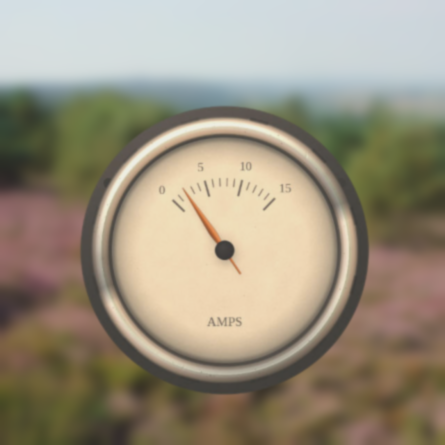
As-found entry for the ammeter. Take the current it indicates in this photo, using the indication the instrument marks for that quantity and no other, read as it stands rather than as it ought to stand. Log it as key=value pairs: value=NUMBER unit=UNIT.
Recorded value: value=2 unit=A
